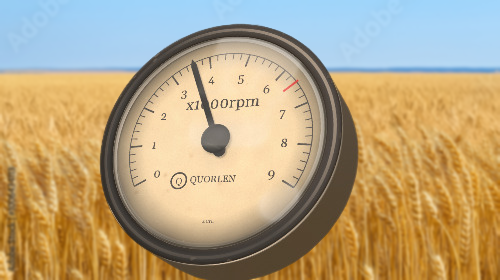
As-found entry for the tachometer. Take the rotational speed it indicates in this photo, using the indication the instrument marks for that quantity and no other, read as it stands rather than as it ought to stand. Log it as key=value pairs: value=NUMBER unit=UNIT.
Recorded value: value=3600 unit=rpm
